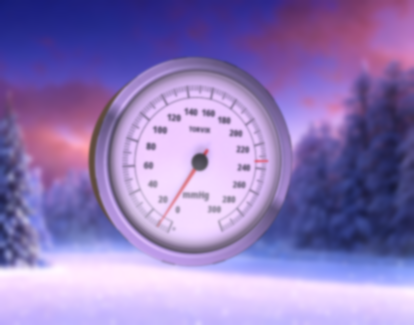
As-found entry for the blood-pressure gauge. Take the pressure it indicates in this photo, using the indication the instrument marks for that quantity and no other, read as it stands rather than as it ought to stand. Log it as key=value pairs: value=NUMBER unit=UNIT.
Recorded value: value=10 unit=mmHg
